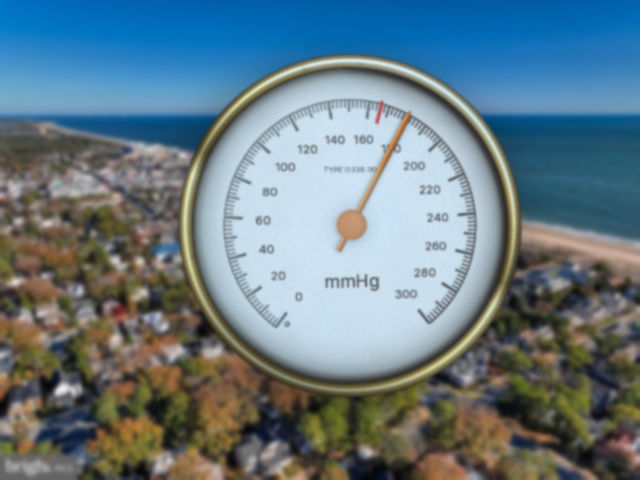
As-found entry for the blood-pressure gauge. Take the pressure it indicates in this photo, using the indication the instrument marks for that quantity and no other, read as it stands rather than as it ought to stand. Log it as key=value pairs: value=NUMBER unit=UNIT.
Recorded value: value=180 unit=mmHg
